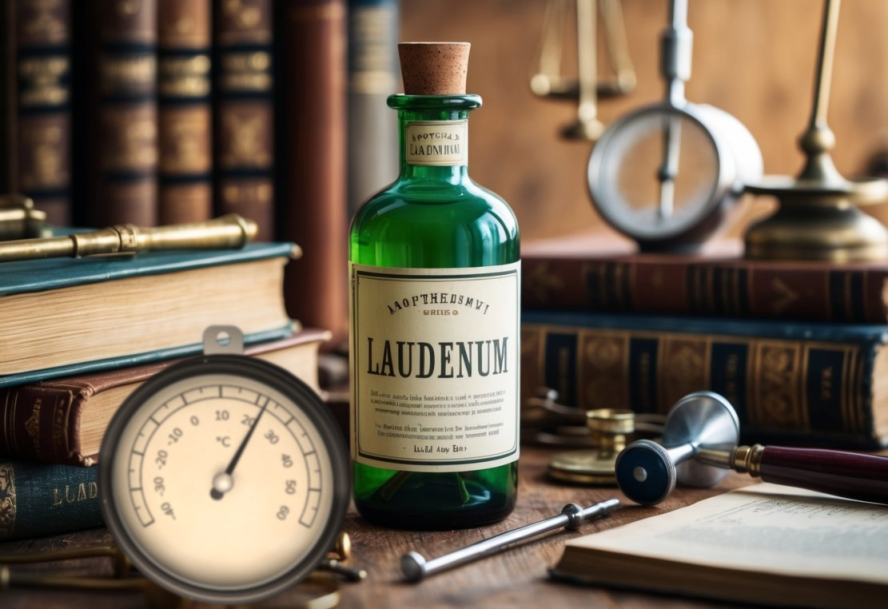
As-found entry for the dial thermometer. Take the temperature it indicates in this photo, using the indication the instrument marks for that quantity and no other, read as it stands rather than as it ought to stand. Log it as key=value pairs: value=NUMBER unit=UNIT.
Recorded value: value=22.5 unit=°C
